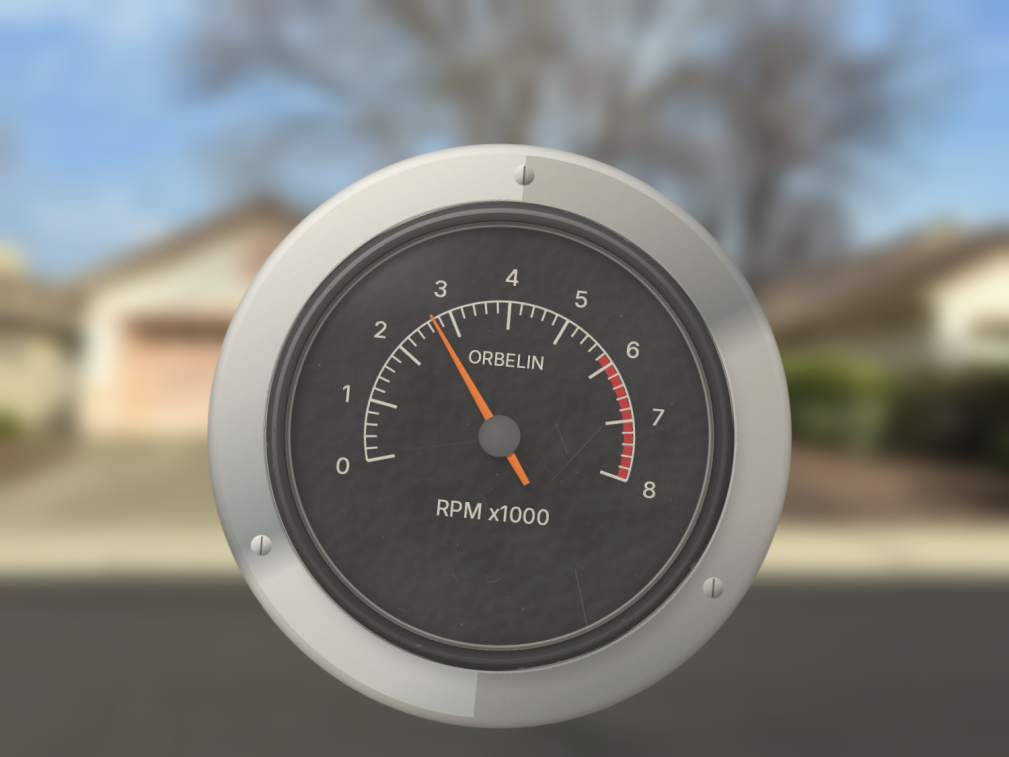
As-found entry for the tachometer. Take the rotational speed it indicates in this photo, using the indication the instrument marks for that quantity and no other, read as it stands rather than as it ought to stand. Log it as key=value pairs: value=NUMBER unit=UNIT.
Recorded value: value=2700 unit=rpm
